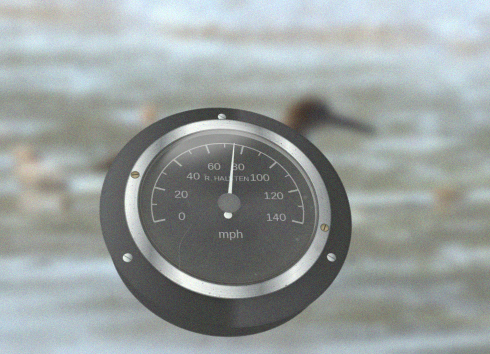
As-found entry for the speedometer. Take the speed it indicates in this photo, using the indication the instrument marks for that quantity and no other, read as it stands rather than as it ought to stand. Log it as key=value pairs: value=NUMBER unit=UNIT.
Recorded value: value=75 unit=mph
